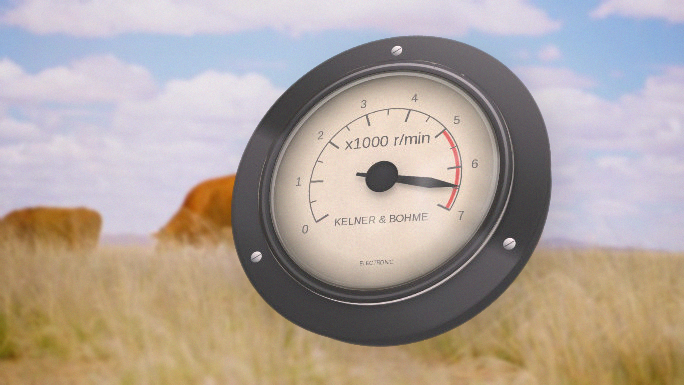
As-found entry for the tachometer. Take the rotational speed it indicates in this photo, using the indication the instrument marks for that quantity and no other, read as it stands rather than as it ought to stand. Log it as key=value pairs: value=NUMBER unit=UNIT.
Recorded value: value=6500 unit=rpm
